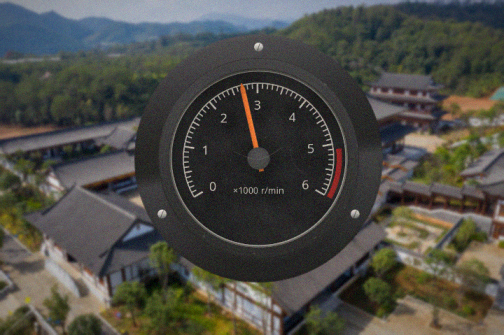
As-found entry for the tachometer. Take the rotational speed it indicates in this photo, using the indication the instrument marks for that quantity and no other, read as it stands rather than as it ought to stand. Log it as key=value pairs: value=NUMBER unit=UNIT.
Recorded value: value=2700 unit=rpm
